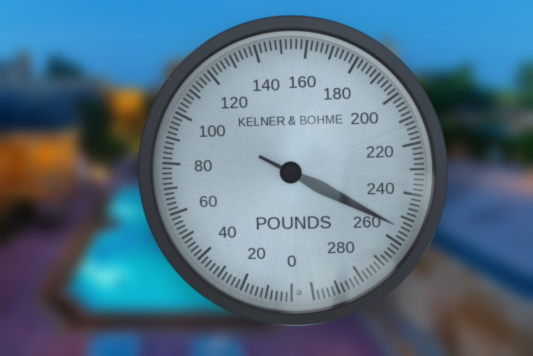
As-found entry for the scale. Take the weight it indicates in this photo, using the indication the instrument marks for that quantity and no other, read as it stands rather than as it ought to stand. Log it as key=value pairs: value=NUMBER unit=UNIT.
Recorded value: value=254 unit=lb
